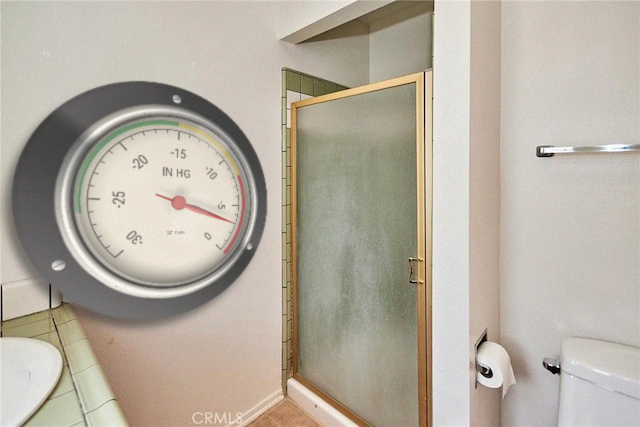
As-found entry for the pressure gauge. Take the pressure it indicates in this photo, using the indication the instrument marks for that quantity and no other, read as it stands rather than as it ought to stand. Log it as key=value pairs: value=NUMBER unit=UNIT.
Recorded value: value=-3 unit=inHg
